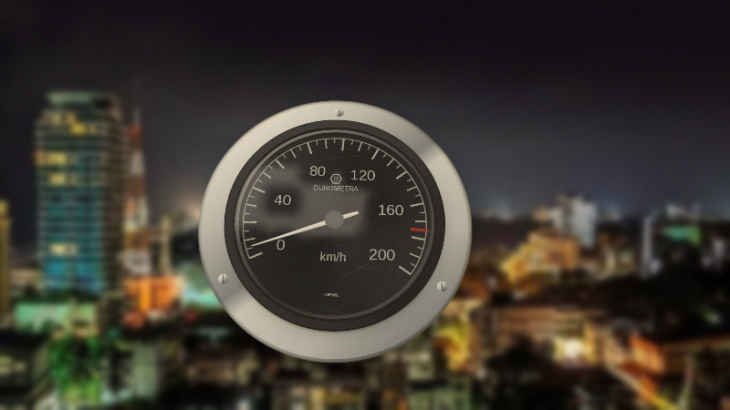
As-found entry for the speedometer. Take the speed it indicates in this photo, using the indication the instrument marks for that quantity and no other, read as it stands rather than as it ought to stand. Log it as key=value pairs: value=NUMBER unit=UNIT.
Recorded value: value=5 unit=km/h
